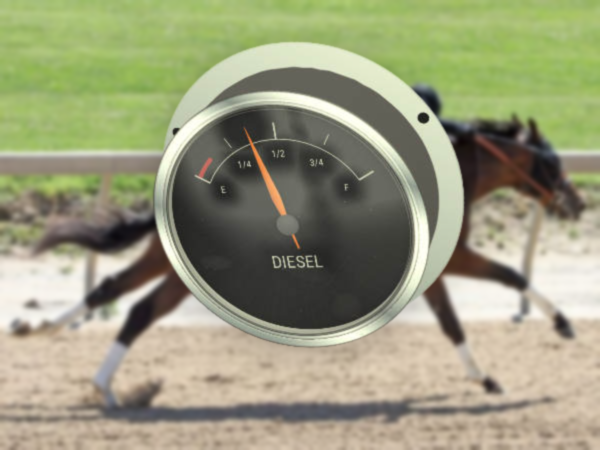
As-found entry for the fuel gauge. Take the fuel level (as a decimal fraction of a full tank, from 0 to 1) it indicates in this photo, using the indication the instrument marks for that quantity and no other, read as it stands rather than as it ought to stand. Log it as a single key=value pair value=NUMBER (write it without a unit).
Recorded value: value=0.375
